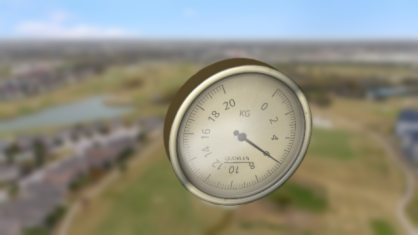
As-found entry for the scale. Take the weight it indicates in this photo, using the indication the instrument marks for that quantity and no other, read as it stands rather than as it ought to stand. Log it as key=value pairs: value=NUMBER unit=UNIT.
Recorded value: value=6 unit=kg
